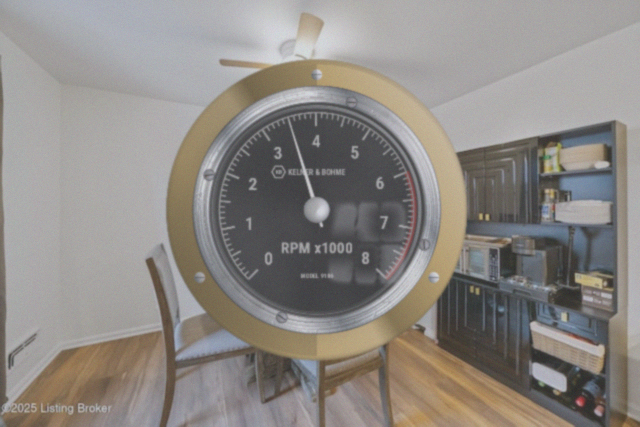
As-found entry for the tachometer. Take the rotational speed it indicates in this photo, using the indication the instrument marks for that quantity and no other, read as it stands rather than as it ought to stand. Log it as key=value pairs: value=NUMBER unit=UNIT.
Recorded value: value=3500 unit=rpm
